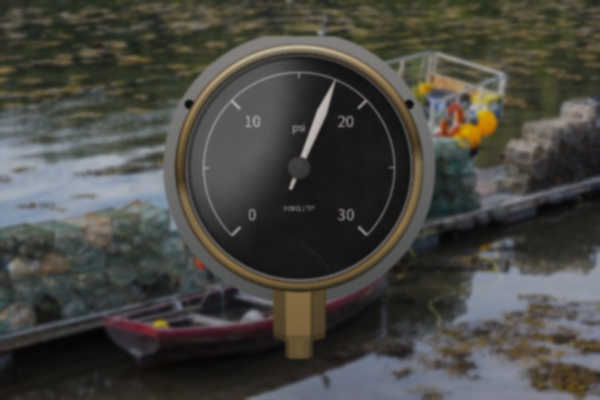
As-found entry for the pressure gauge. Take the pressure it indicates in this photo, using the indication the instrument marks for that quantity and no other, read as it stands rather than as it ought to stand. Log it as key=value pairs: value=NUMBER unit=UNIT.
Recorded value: value=17.5 unit=psi
